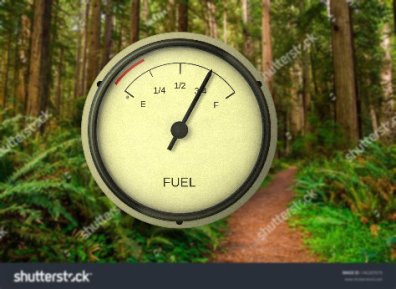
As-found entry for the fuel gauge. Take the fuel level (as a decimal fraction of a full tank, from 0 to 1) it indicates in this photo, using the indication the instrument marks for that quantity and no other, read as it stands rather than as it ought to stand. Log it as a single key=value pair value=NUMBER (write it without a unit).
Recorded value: value=0.75
